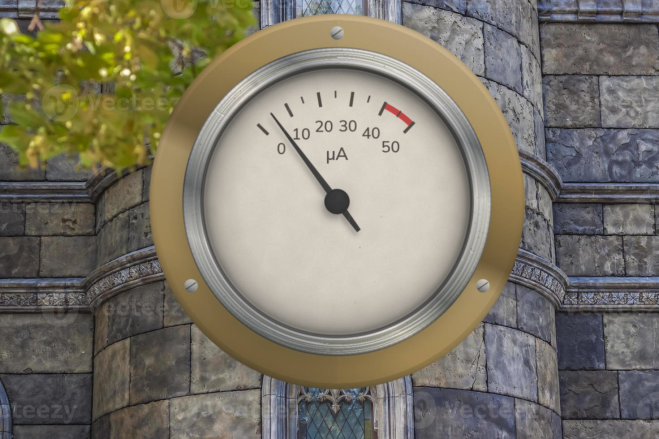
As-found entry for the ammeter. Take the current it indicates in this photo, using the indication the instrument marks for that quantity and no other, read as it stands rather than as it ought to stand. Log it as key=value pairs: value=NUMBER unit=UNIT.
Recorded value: value=5 unit=µA
